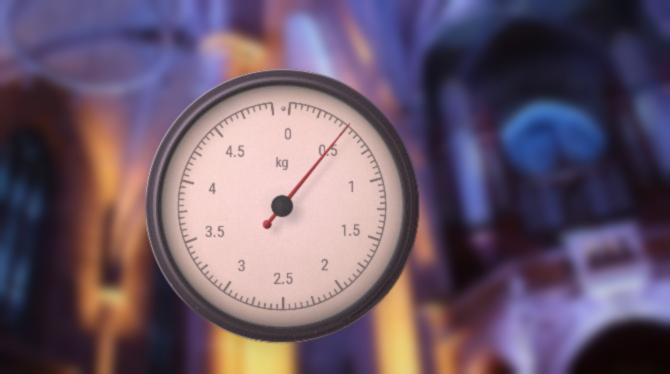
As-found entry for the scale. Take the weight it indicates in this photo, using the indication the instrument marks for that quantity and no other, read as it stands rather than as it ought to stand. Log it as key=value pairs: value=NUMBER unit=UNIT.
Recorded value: value=0.5 unit=kg
